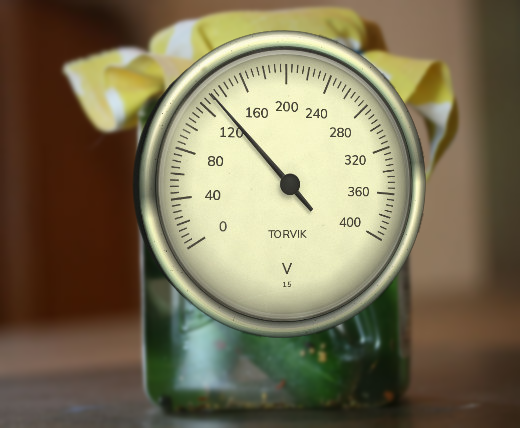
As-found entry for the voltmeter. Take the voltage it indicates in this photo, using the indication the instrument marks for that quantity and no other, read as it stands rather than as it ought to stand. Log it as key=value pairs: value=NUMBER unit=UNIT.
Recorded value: value=130 unit=V
